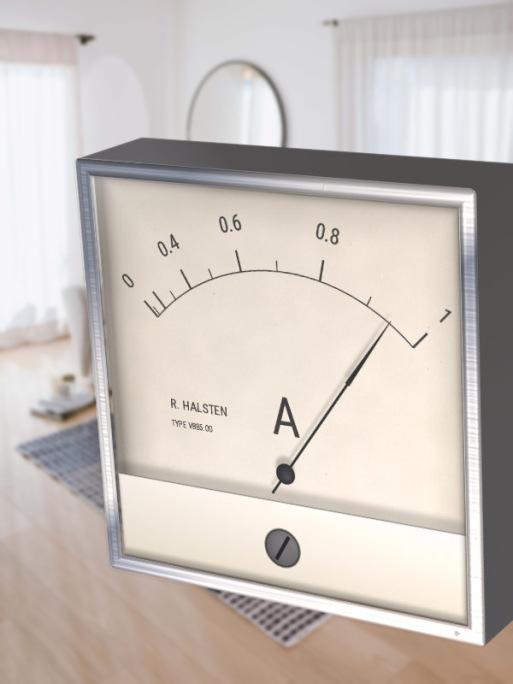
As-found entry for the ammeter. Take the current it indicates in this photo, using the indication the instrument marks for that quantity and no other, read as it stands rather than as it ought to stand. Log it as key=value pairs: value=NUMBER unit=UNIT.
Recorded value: value=0.95 unit=A
